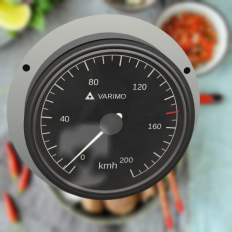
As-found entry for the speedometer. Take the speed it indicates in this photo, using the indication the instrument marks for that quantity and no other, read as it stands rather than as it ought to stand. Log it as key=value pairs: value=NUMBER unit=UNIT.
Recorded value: value=5 unit=km/h
